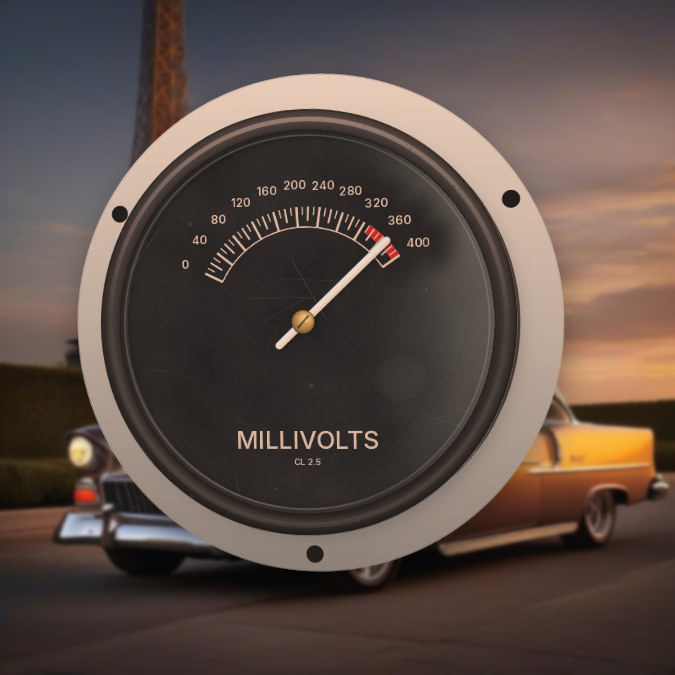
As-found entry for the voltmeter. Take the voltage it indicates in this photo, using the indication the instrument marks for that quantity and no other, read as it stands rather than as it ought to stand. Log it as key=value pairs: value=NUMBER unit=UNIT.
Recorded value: value=370 unit=mV
